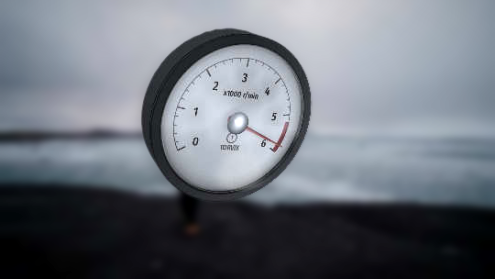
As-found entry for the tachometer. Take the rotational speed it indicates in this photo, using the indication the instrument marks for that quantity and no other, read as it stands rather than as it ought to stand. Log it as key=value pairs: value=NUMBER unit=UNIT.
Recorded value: value=5800 unit=rpm
